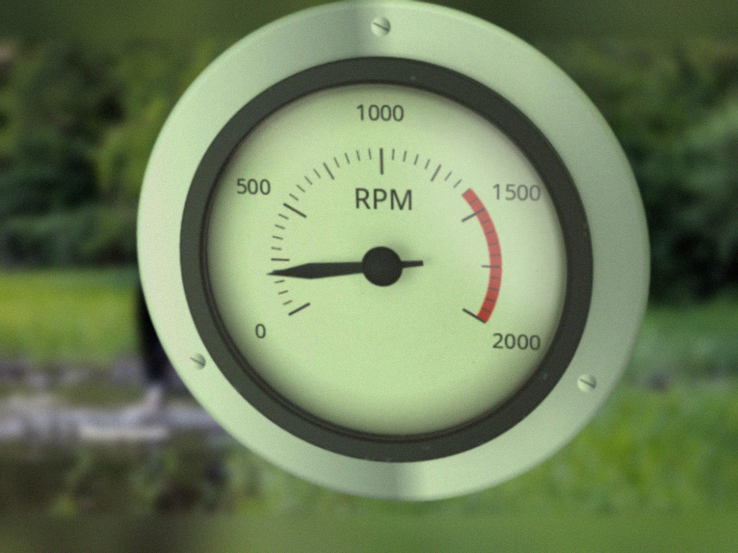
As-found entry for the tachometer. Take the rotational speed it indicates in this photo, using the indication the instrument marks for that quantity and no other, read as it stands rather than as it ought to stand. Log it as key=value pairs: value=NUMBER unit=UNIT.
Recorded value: value=200 unit=rpm
